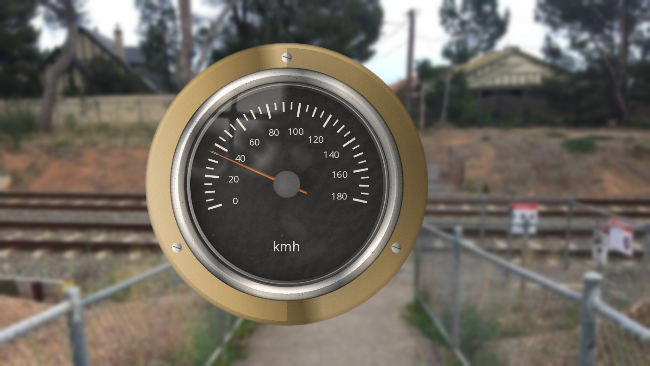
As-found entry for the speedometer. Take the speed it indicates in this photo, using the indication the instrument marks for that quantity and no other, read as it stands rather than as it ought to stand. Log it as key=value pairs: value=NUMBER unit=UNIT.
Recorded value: value=35 unit=km/h
